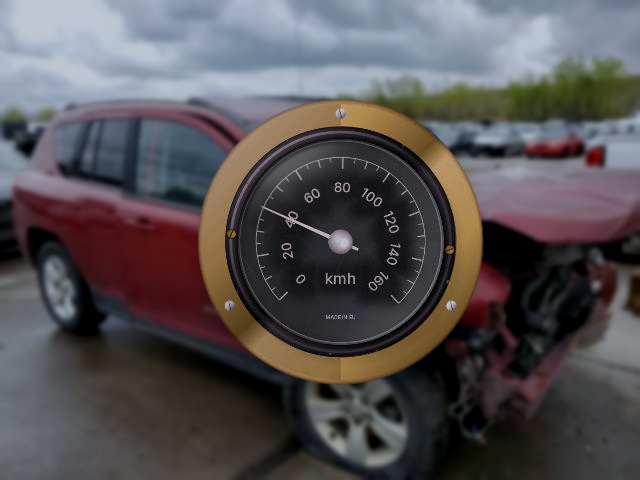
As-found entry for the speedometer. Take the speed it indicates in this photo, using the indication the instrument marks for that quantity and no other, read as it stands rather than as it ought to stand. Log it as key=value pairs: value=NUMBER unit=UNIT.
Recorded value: value=40 unit=km/h
